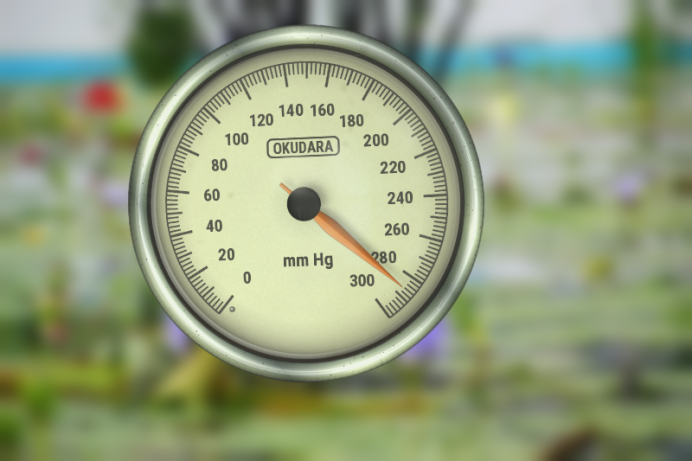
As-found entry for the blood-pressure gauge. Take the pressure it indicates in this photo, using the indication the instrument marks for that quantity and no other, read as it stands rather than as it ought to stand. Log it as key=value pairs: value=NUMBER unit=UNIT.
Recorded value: value=286 unit=mmHg
